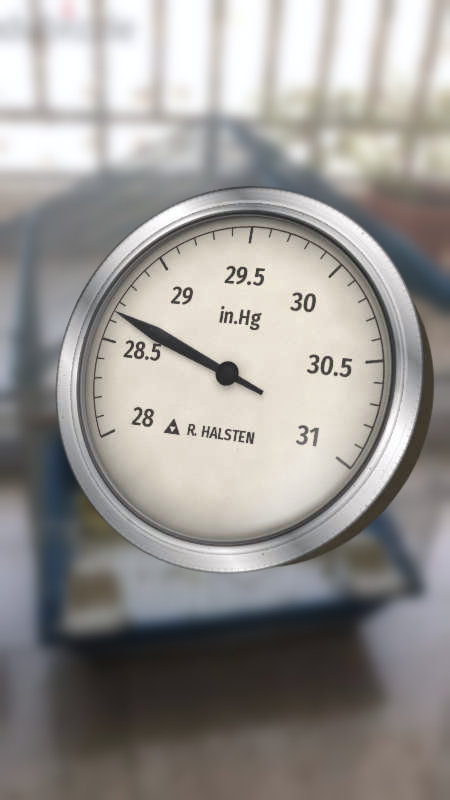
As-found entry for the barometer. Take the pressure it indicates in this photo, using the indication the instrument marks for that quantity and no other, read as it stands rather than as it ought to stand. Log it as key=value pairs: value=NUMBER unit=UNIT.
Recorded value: value=28.65 unit=inHg
